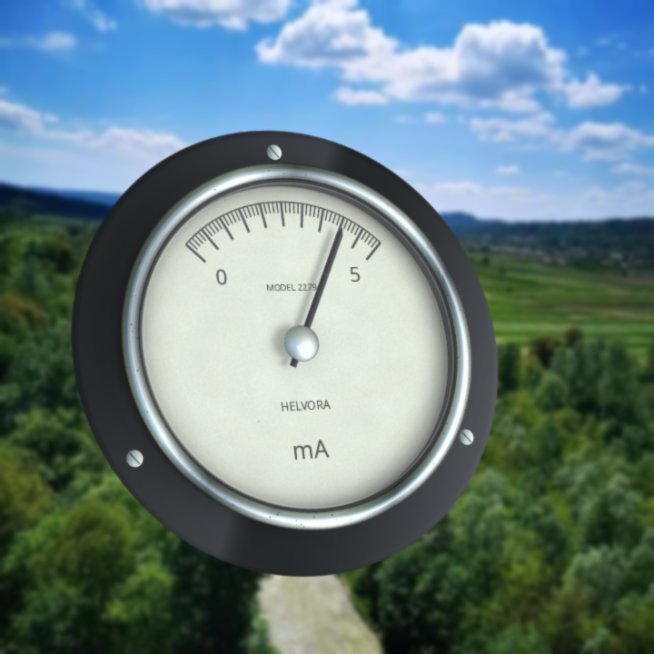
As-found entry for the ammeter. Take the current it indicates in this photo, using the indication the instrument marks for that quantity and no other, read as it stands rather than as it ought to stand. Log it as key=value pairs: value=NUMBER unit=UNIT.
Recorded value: value=4 unit=mA
